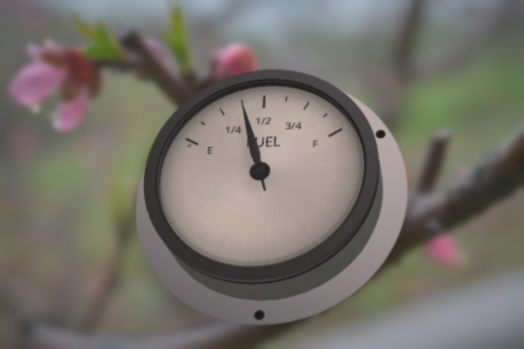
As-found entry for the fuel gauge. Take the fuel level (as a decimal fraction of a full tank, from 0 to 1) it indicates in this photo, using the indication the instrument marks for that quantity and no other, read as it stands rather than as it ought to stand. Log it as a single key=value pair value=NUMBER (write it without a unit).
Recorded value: value=0.375
